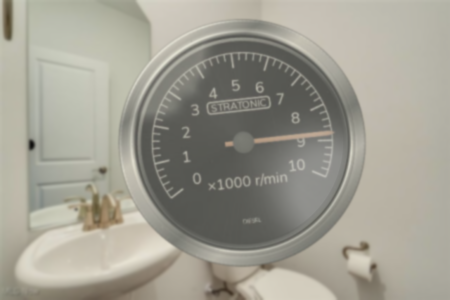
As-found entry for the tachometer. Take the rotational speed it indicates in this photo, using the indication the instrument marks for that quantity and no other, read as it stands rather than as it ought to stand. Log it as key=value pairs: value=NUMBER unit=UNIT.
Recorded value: value=8800 unit=rpm
